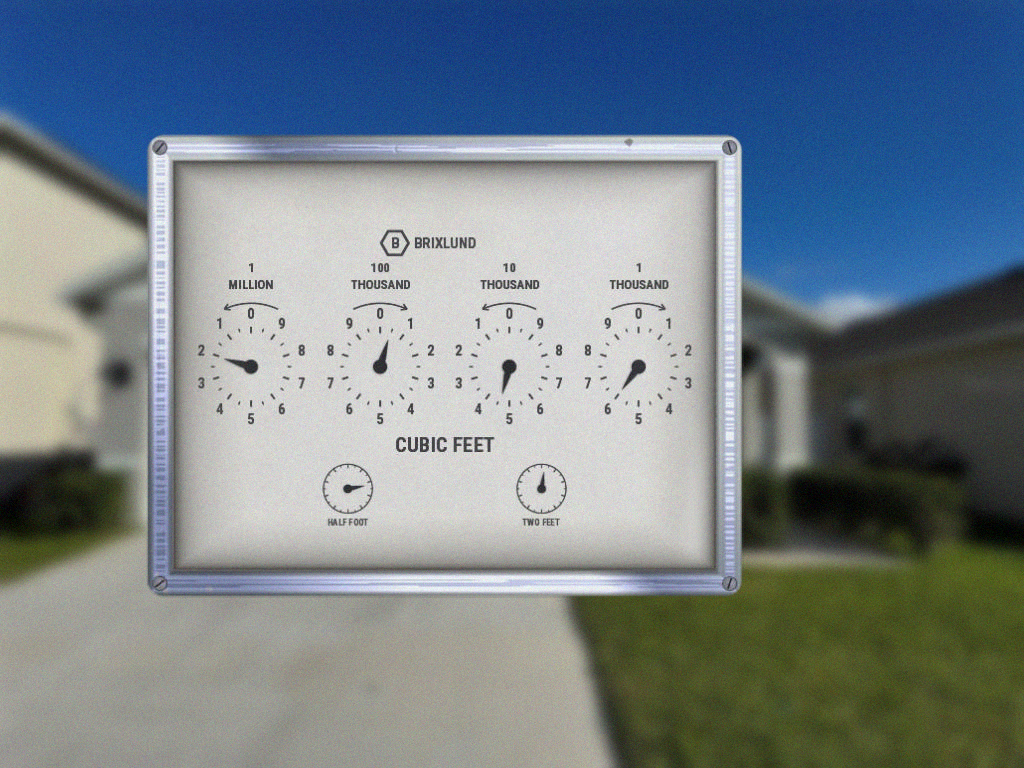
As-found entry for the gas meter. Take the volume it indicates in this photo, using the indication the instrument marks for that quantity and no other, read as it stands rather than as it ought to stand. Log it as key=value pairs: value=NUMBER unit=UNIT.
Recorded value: value=204600 unit=ft³
